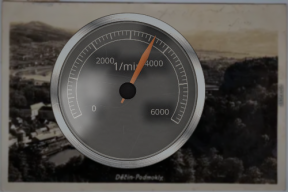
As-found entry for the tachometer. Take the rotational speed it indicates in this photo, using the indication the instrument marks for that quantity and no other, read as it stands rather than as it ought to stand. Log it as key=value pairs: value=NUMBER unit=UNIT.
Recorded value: value=3600 unit=rpm
